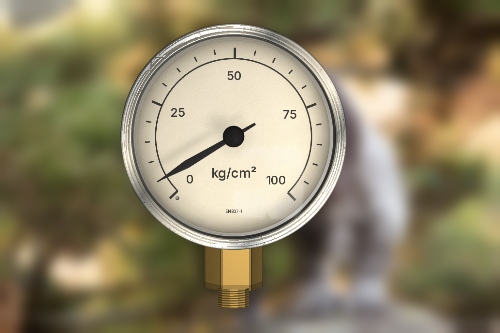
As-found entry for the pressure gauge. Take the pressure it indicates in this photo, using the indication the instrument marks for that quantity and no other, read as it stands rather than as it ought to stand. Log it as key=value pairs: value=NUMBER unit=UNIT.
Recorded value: value=5 unit=kg/cm²
